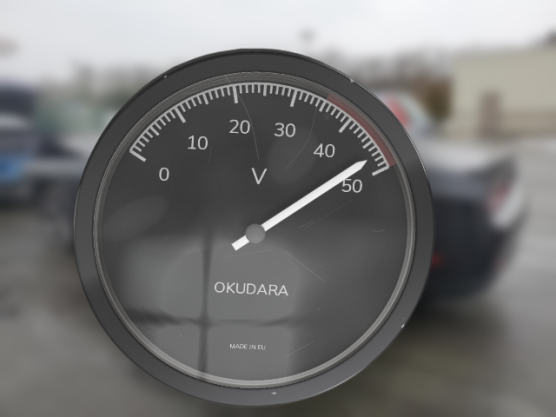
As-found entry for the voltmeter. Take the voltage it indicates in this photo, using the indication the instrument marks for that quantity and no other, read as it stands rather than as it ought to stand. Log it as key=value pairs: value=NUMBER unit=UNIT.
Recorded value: value=47 unit=V
